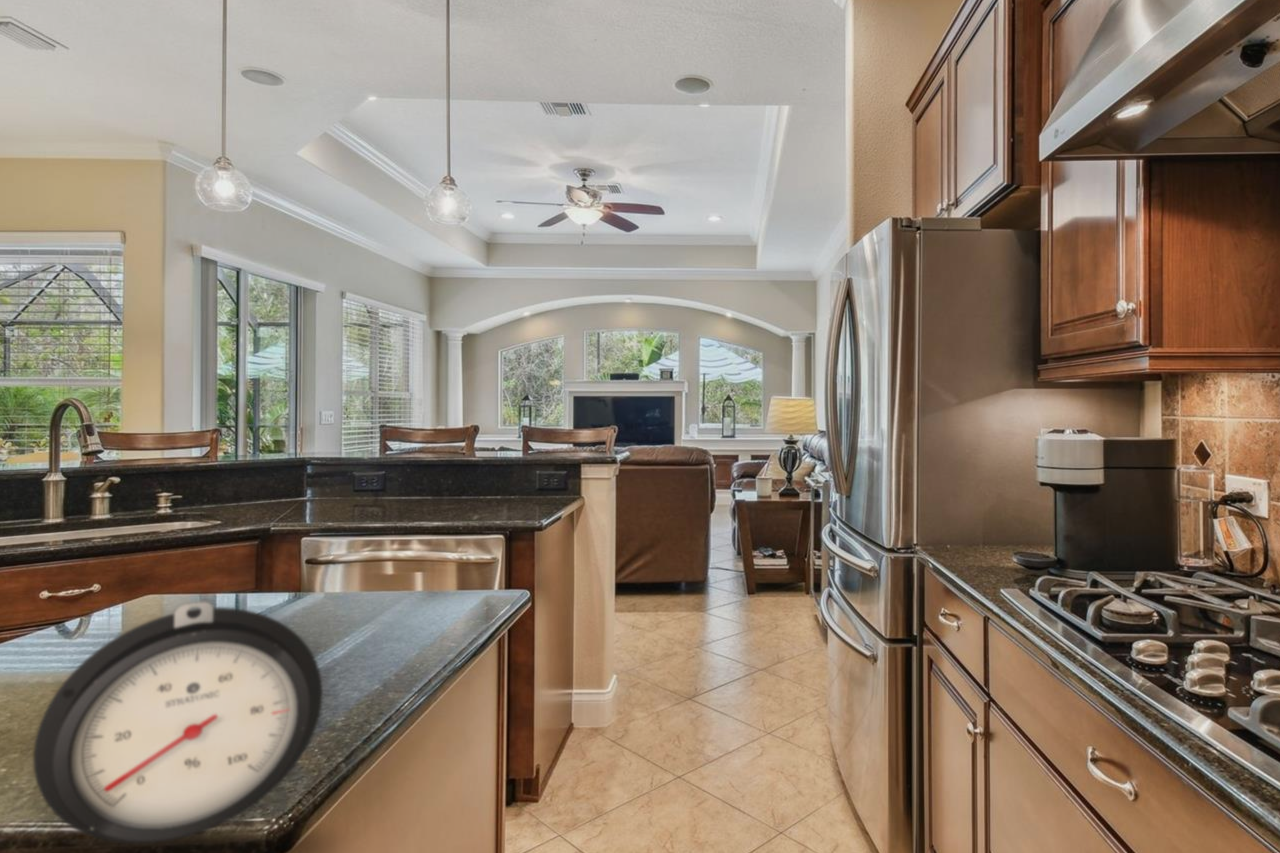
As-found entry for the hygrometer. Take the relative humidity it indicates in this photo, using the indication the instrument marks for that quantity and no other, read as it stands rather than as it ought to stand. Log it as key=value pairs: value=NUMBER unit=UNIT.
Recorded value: value=5 unit=%
